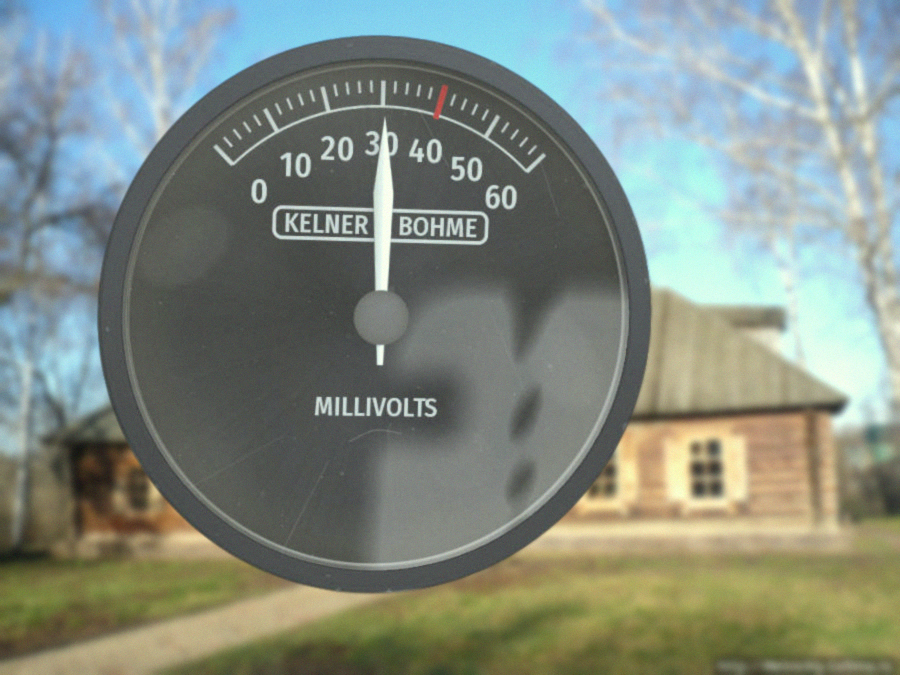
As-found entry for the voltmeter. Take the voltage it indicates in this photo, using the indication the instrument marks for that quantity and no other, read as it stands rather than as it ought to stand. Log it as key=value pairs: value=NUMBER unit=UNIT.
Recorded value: value=30 unit=mV
